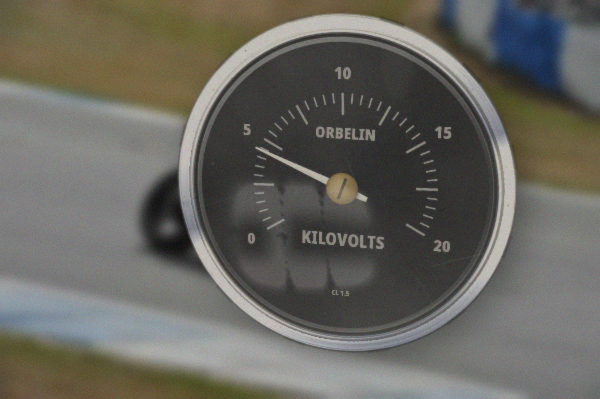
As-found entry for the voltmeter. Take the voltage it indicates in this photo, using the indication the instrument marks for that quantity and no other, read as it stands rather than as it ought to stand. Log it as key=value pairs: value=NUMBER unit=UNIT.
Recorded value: value=4.5 unit=kV
